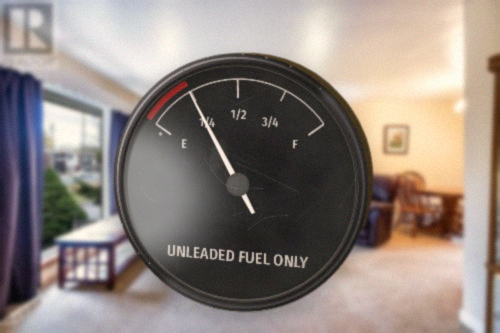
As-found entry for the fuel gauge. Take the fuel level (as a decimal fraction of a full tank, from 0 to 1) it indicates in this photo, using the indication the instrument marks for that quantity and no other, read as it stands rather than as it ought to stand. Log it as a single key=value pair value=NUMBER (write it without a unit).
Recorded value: value=0.25
